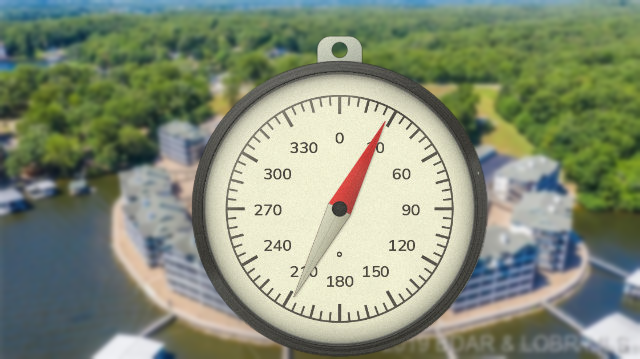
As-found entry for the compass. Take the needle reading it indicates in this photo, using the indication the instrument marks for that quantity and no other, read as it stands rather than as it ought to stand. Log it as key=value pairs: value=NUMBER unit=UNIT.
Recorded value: value=27.5 unit=°
